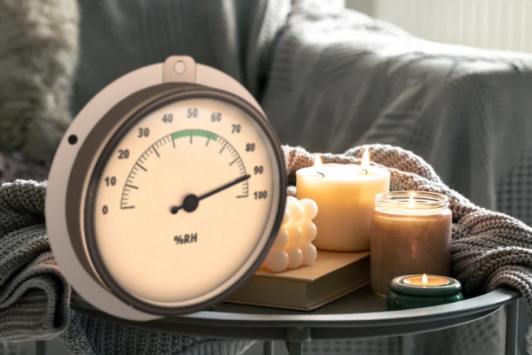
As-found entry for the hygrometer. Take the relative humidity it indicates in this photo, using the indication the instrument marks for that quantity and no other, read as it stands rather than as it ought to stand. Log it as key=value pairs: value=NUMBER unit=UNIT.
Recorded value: value=90 unit=%
